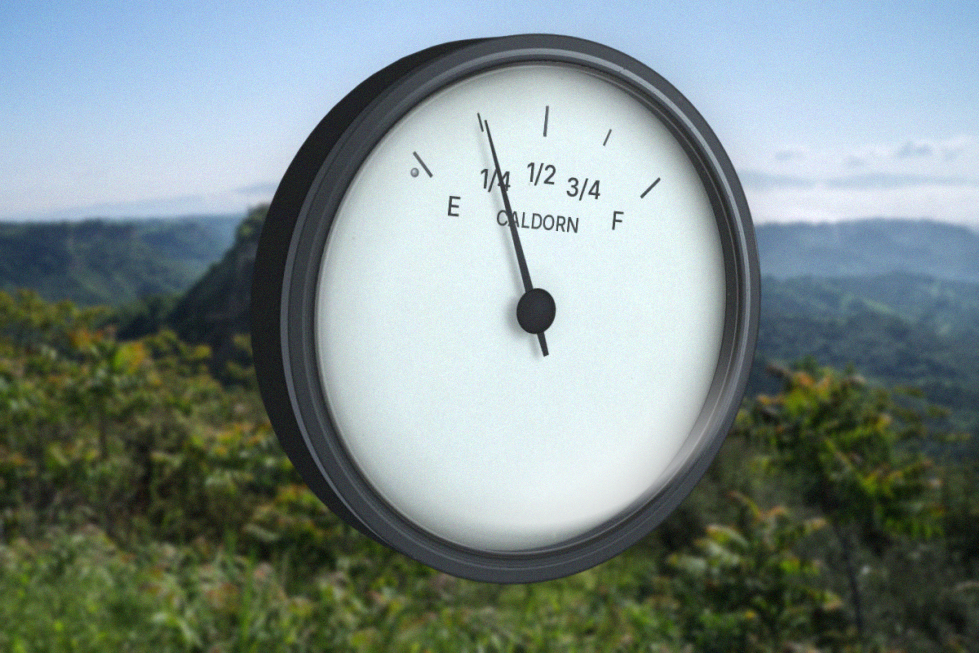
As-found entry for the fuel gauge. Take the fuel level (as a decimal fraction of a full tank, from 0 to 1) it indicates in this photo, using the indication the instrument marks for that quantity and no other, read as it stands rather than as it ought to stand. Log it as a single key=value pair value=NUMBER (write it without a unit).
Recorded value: value=0.25
